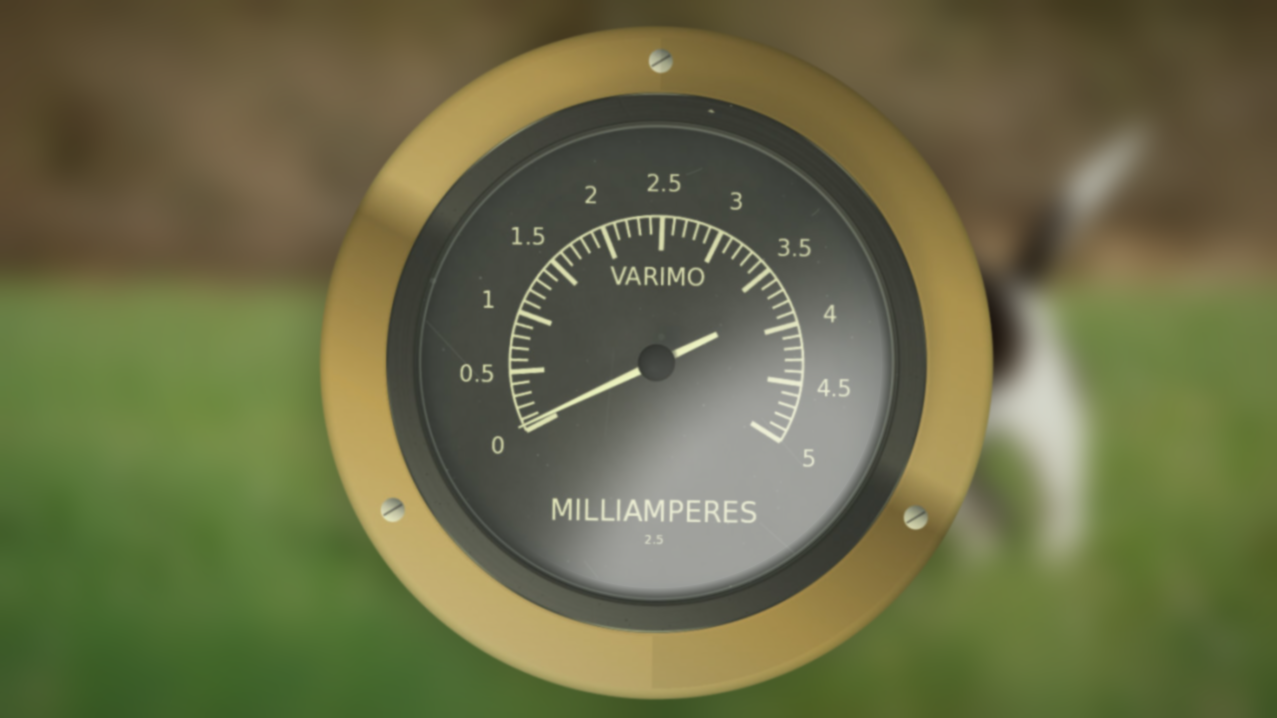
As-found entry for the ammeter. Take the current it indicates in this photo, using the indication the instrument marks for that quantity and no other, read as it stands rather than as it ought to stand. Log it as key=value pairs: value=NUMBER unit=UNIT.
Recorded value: value=0.05 unit=mA
